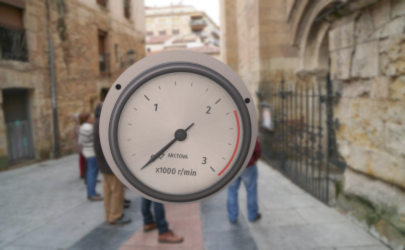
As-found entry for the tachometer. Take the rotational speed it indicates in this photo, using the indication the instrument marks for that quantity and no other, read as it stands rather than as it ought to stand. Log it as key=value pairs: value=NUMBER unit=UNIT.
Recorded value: value=0 unit=rpm
